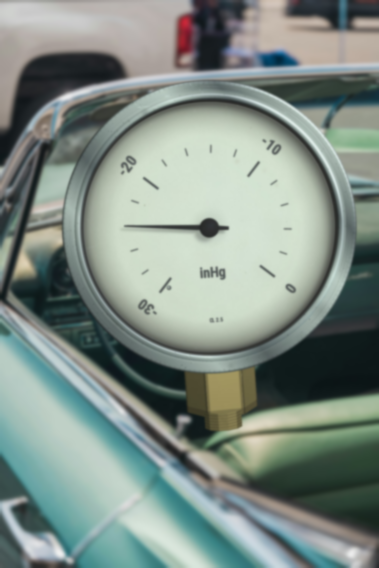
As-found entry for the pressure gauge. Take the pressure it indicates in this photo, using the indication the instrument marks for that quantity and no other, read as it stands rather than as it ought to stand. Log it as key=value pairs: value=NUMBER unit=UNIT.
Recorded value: value=-24 unit=inHg
